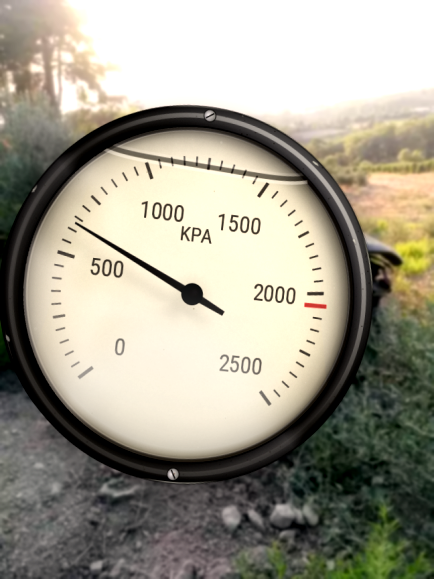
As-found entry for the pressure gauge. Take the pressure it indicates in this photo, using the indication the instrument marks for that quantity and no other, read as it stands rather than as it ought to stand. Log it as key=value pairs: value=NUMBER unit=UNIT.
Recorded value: value=625 unit=kPa
